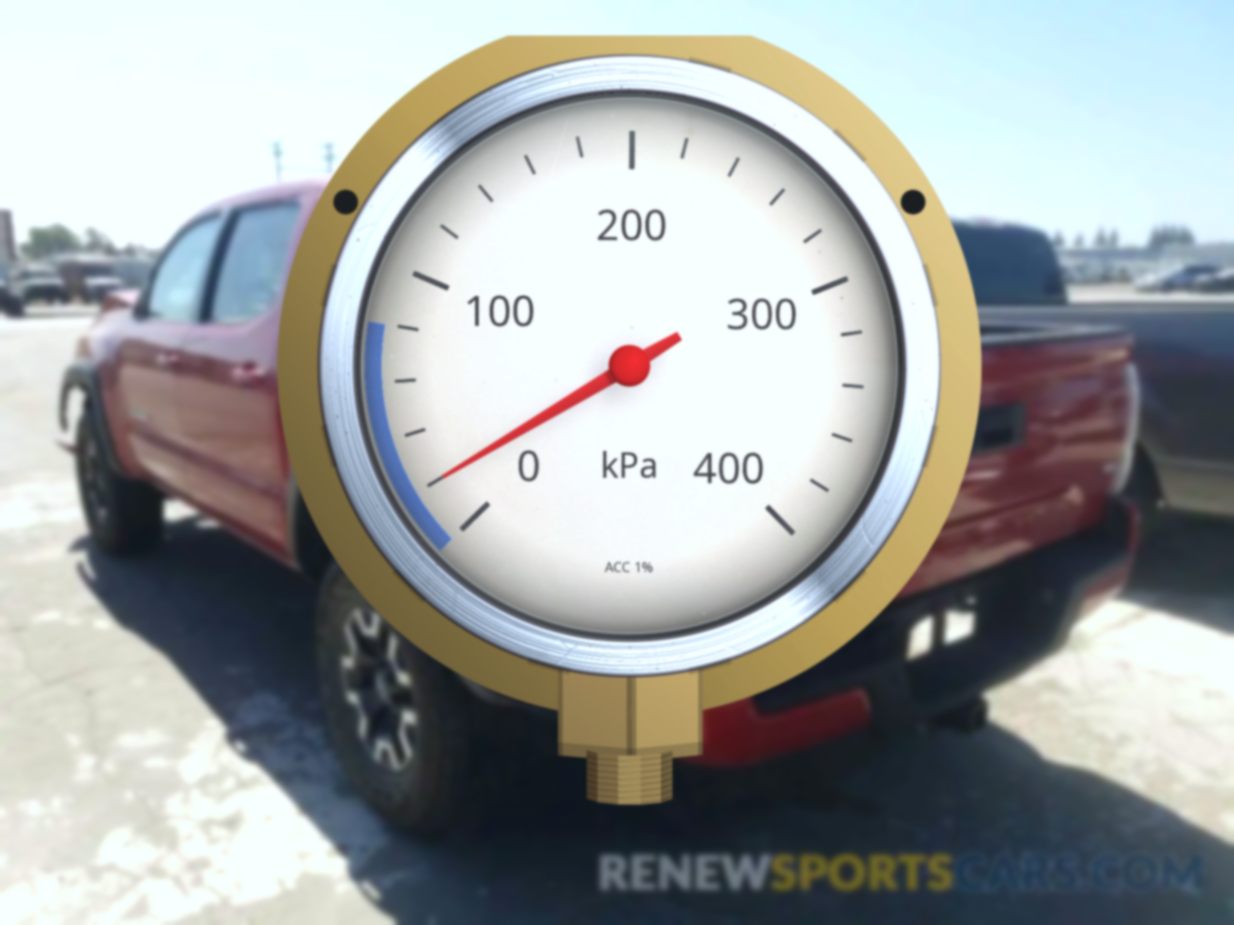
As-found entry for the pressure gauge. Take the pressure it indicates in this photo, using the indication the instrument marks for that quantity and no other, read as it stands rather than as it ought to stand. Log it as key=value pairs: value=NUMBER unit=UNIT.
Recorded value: value=20 unit=kPa
